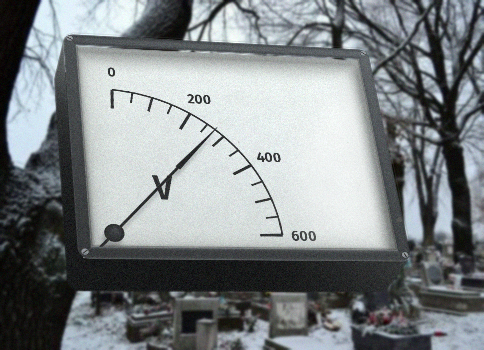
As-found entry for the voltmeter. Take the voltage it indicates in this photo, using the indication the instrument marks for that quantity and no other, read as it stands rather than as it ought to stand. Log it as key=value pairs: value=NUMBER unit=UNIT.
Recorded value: value=275 unit=V
